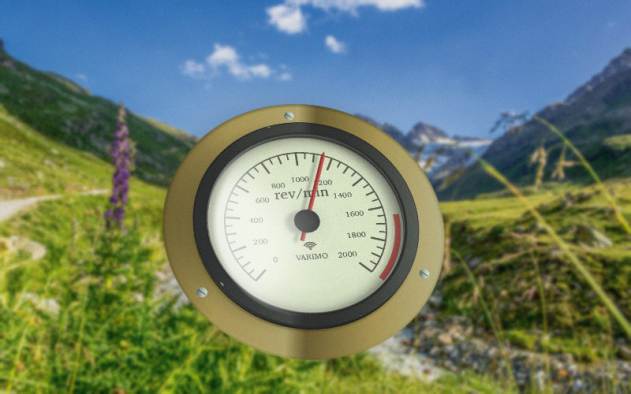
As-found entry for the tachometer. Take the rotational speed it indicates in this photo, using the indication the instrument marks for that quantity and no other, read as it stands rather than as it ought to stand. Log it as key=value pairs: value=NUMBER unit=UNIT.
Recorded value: value=1150 unit=rpm
